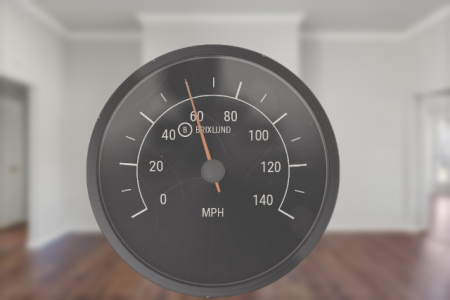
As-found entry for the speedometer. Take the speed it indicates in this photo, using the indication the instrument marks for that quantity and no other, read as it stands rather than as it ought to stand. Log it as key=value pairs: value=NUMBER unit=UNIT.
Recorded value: value=60 unit=mph
